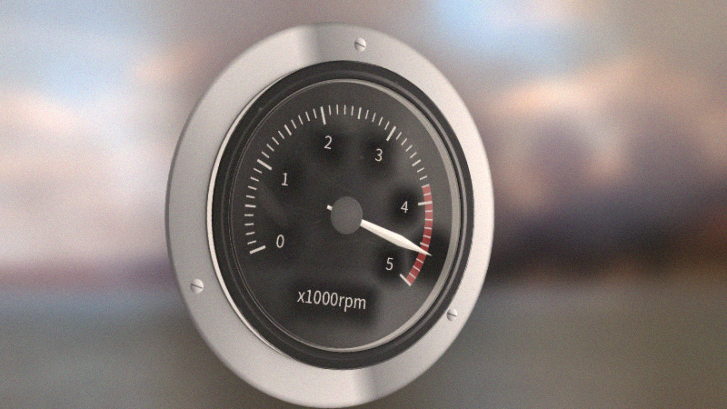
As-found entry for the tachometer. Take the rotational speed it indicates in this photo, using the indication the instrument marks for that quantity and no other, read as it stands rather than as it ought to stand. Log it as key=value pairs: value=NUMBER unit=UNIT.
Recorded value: value=4600 unit=rpm
